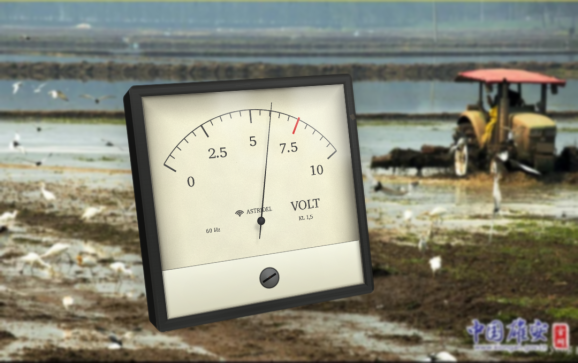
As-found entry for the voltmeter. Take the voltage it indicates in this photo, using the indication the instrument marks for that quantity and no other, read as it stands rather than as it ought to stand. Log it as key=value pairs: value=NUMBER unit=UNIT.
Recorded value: value=6 unit=V
